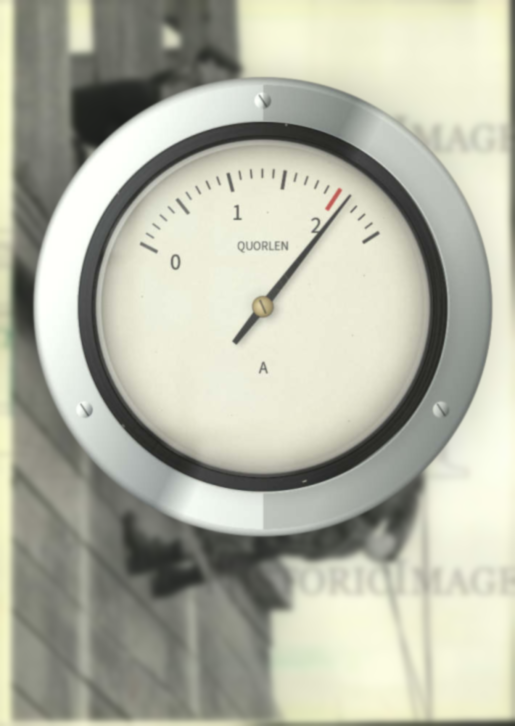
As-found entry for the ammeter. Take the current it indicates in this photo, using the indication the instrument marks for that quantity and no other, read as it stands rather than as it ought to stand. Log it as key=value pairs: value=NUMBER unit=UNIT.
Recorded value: value=2.1 unit=A
